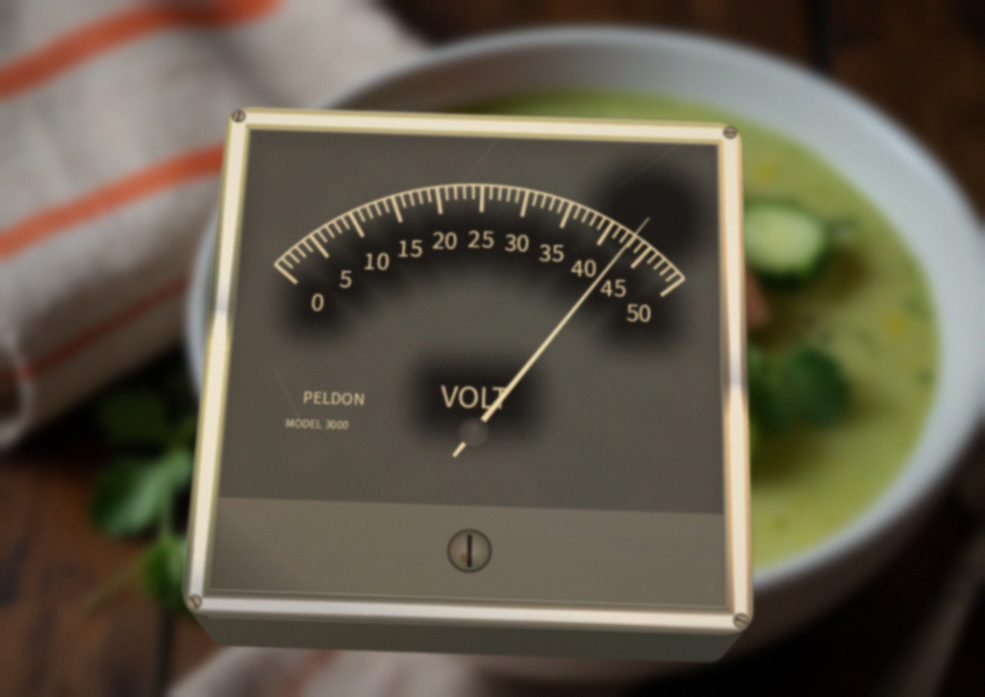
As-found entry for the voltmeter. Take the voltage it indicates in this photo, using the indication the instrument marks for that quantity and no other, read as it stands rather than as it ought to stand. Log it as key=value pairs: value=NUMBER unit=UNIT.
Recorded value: value=43 unit=V
